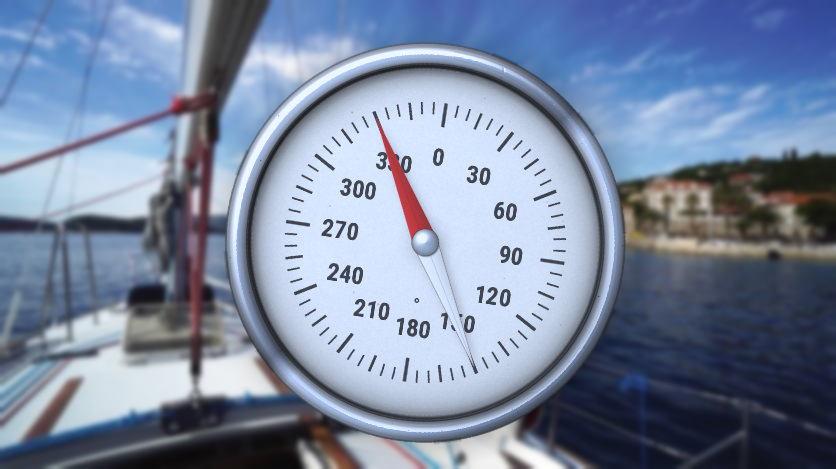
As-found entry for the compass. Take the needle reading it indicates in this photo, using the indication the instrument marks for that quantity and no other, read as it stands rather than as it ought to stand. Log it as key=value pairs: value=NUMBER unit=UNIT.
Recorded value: value=330 unit=°
